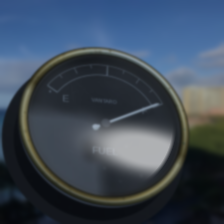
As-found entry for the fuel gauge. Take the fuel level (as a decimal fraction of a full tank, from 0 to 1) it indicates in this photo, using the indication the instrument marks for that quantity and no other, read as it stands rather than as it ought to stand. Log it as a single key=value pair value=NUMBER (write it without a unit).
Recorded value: value=1
